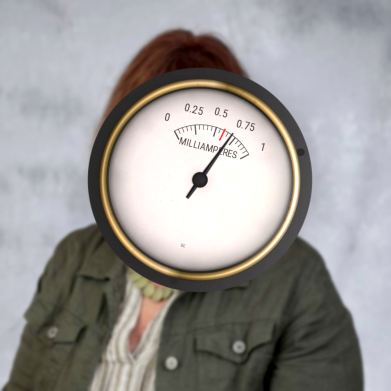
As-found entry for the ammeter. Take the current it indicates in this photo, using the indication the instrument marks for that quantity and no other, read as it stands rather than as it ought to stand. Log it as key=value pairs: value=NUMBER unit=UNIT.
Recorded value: value=0.7 unit=mA
